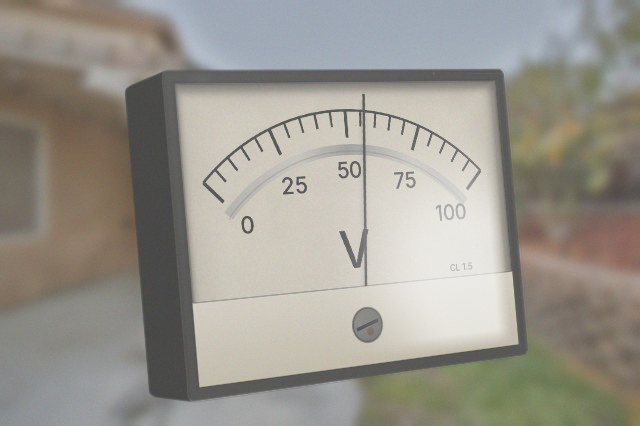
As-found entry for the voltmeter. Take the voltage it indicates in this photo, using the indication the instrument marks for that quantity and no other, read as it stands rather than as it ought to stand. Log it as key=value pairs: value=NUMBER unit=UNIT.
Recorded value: value=55 unit=V
